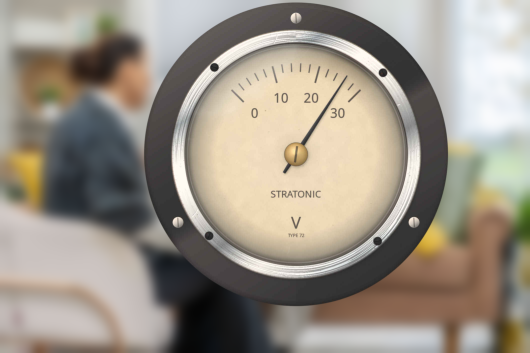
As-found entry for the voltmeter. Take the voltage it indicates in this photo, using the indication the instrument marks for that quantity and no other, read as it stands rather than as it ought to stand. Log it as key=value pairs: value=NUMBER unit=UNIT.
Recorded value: value=26 unit=V
